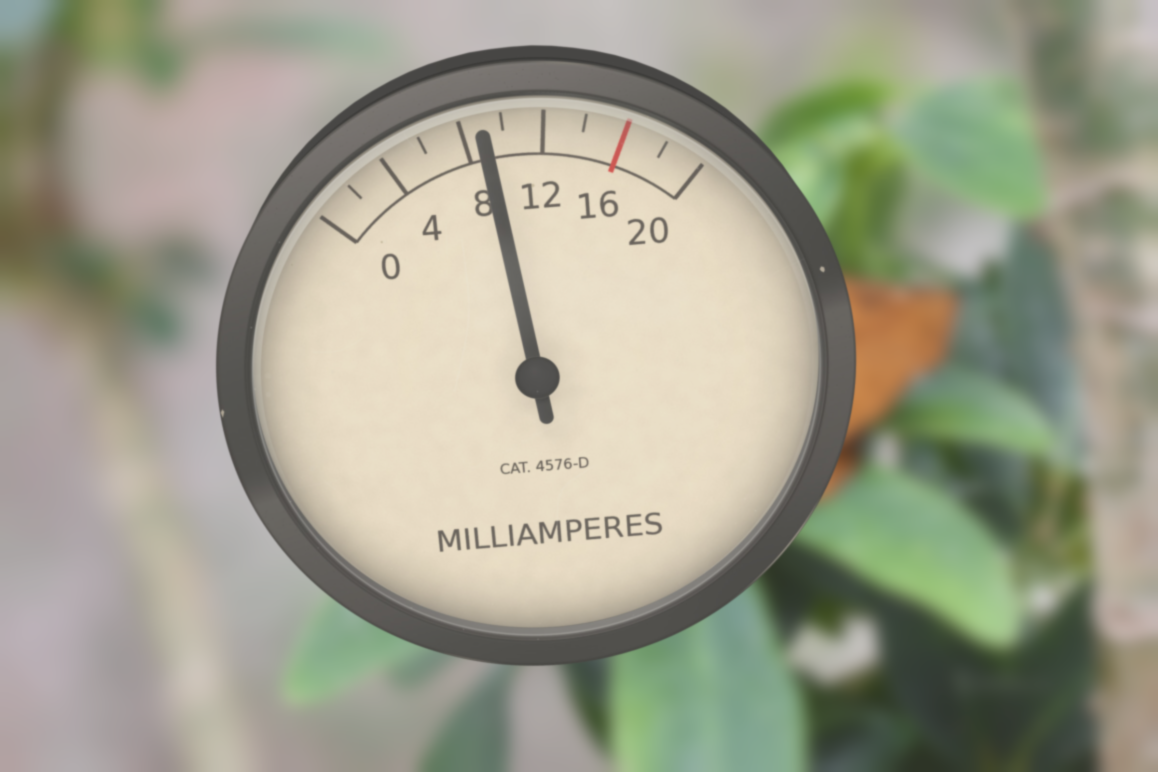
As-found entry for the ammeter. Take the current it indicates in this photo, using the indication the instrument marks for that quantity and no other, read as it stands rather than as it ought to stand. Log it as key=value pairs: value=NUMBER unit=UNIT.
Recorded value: value=9 unit=mA
